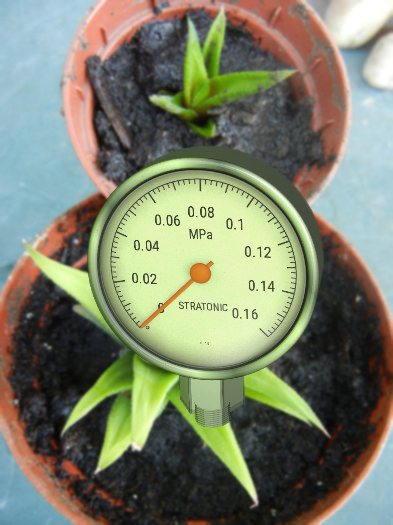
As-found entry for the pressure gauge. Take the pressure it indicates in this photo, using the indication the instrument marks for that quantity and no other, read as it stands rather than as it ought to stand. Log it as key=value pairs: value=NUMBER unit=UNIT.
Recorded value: value=0 unit=MPa
